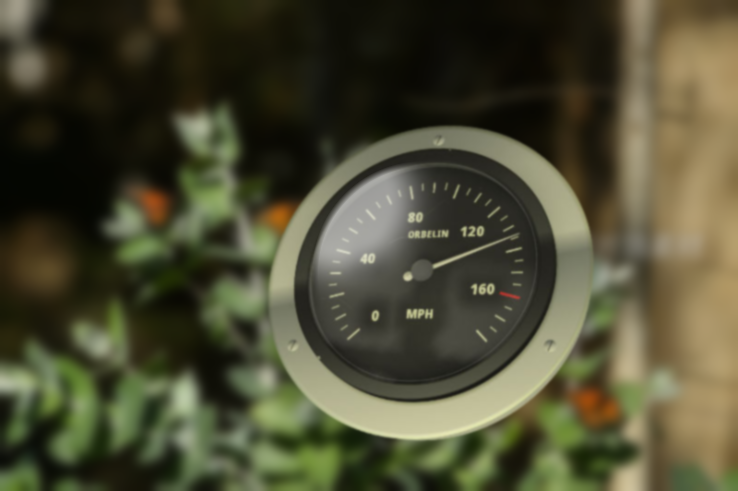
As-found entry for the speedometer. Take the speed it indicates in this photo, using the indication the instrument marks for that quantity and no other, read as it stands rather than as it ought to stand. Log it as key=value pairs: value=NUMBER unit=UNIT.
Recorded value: value=135 unit=mph
